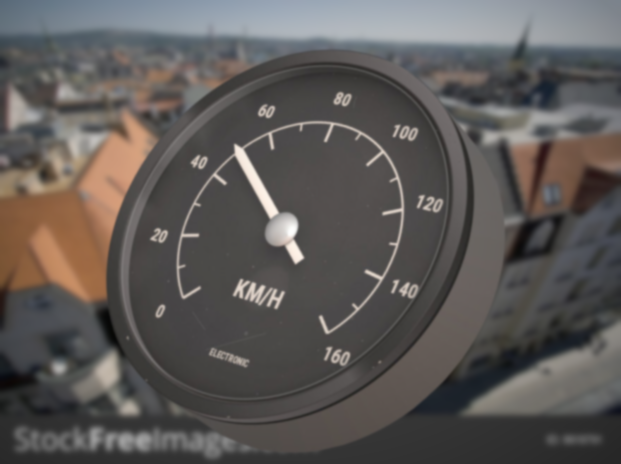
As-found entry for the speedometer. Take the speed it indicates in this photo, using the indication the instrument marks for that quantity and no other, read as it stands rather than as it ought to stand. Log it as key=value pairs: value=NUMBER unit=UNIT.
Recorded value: value=50 unit=km/h
